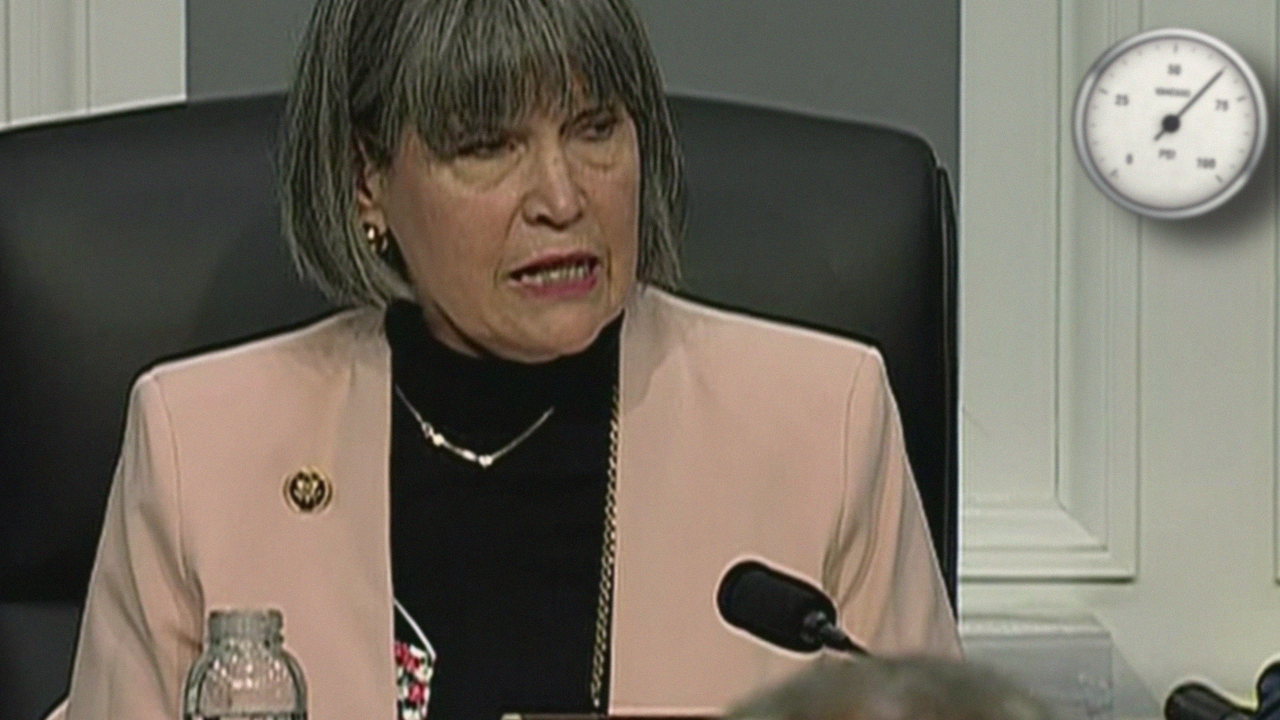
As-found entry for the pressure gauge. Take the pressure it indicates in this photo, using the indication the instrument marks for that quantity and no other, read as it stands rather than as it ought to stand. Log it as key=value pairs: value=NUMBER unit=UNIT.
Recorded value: value=65 unit=psi
